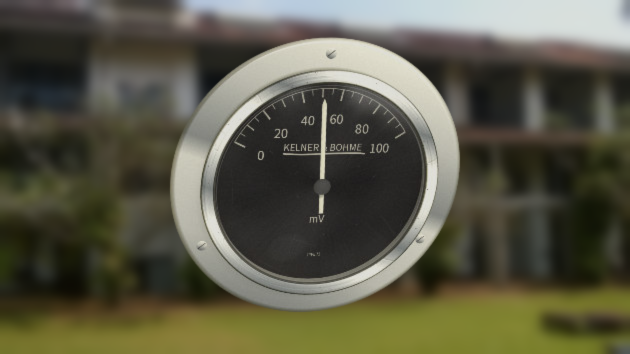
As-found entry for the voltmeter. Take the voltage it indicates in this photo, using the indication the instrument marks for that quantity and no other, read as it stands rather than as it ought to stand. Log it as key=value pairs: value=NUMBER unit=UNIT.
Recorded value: value=50 unit=mV
